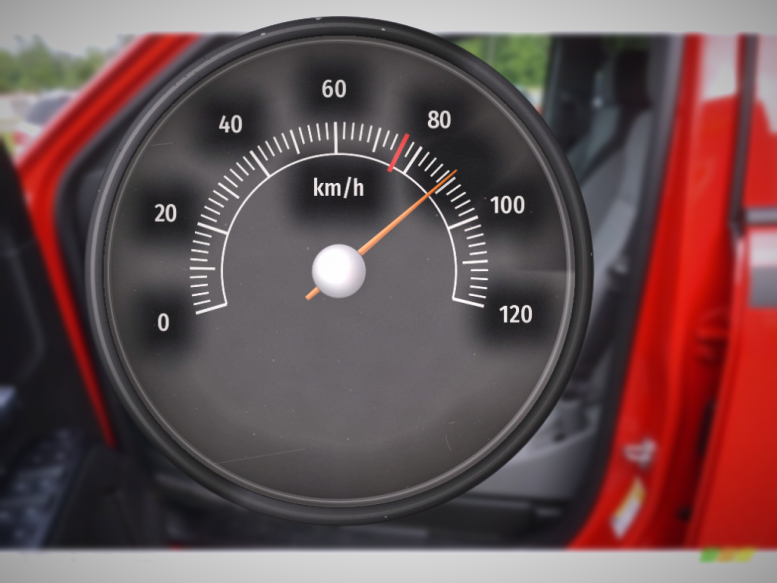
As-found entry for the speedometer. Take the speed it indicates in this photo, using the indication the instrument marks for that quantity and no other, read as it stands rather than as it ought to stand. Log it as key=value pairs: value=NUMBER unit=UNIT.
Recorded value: value=89 unit=km/h
